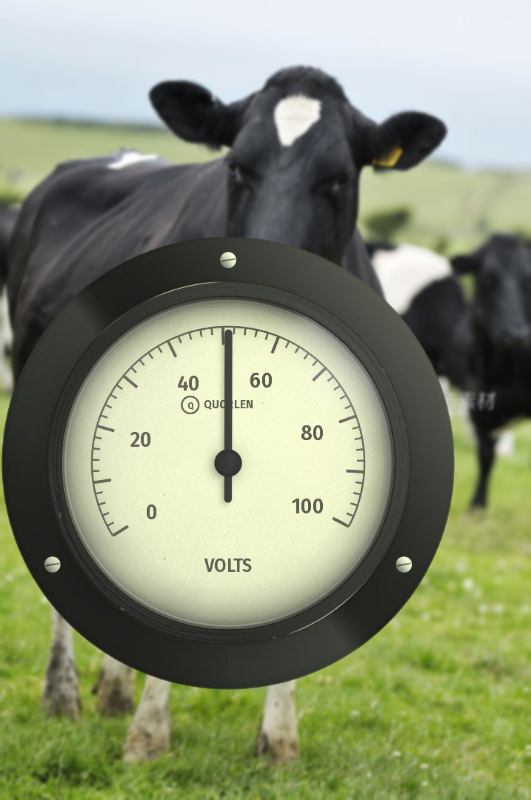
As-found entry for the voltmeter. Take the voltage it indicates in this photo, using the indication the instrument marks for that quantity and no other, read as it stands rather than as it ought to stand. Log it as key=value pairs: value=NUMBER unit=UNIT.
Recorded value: value=51 unit=V
